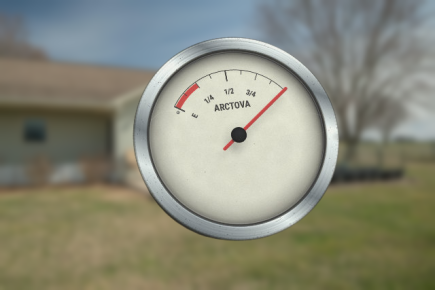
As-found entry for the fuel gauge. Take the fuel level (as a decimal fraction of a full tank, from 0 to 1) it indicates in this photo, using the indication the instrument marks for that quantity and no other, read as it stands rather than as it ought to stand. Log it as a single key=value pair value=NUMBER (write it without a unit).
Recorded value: value=1
